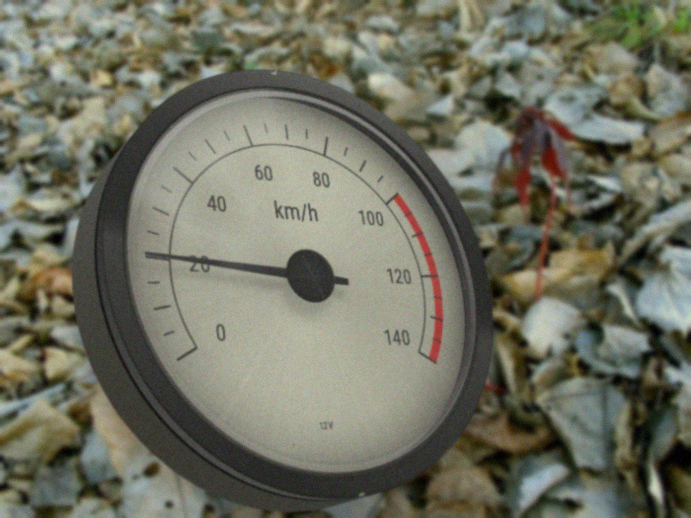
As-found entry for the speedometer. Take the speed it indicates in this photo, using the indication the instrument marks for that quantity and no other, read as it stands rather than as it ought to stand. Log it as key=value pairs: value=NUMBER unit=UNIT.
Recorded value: value=20 unit=km/h
